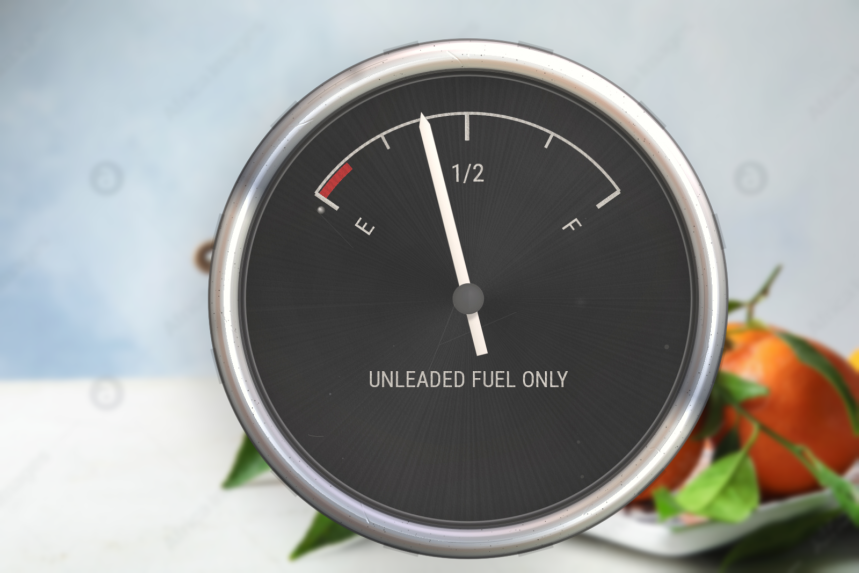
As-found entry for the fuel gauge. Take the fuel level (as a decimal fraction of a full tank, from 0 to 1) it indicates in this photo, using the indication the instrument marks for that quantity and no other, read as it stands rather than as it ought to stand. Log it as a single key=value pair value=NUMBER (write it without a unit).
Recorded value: value=0.375
